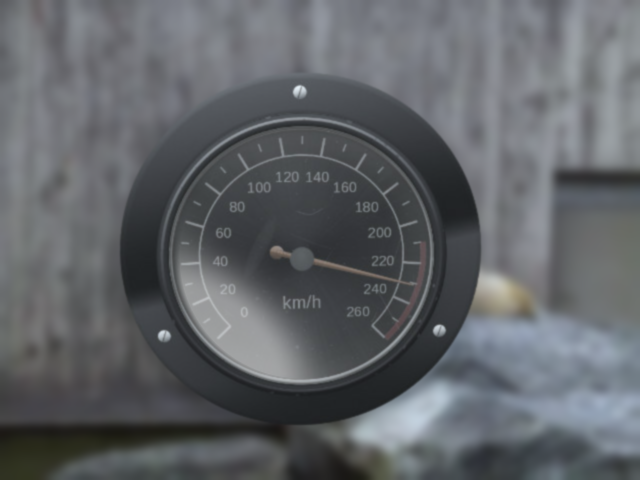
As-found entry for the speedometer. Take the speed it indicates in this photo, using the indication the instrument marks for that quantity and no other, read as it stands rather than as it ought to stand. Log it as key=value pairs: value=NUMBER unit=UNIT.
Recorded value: value=230 unit=km/h
